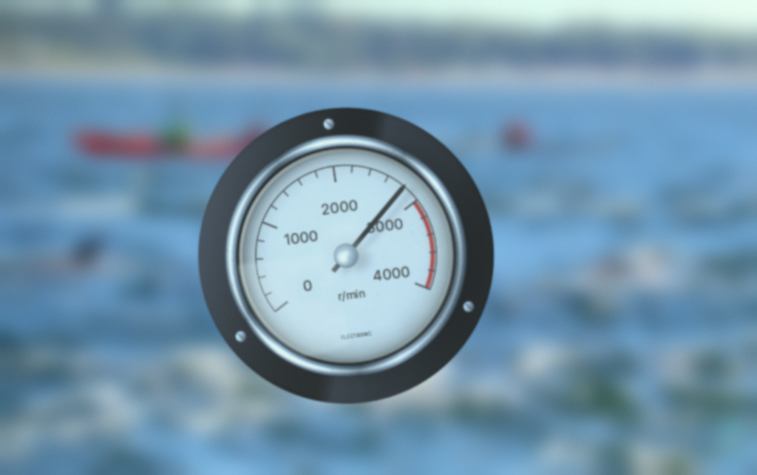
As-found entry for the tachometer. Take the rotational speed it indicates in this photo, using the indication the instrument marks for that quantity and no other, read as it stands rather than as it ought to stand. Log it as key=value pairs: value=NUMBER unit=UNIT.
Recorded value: value=2800 unit=rpm
